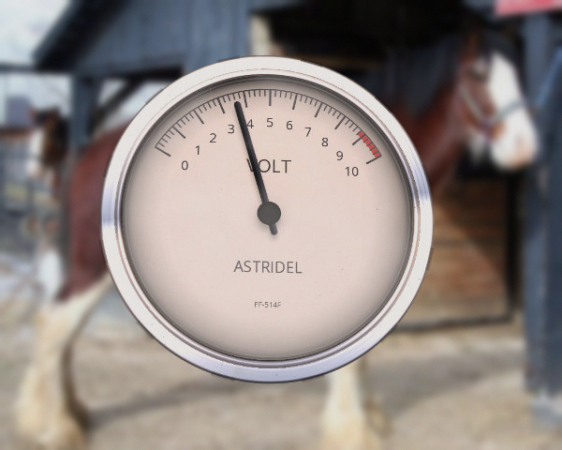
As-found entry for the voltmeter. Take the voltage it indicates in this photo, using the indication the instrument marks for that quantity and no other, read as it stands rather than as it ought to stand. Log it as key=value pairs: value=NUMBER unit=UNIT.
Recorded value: value=3.6 unit=V
